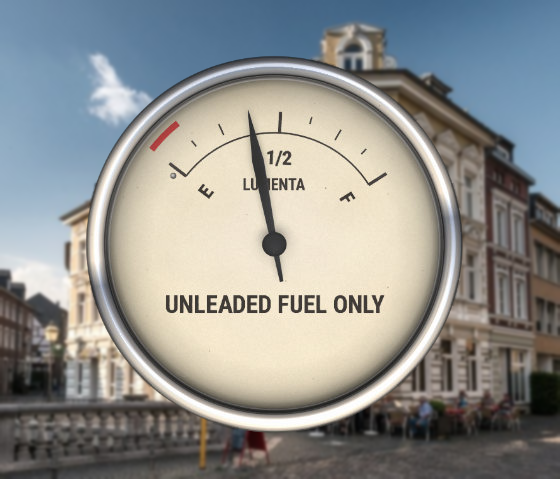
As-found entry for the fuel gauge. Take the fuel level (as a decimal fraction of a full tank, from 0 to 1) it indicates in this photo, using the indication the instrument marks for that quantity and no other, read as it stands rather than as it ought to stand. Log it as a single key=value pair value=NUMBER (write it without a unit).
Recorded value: value=0.375
